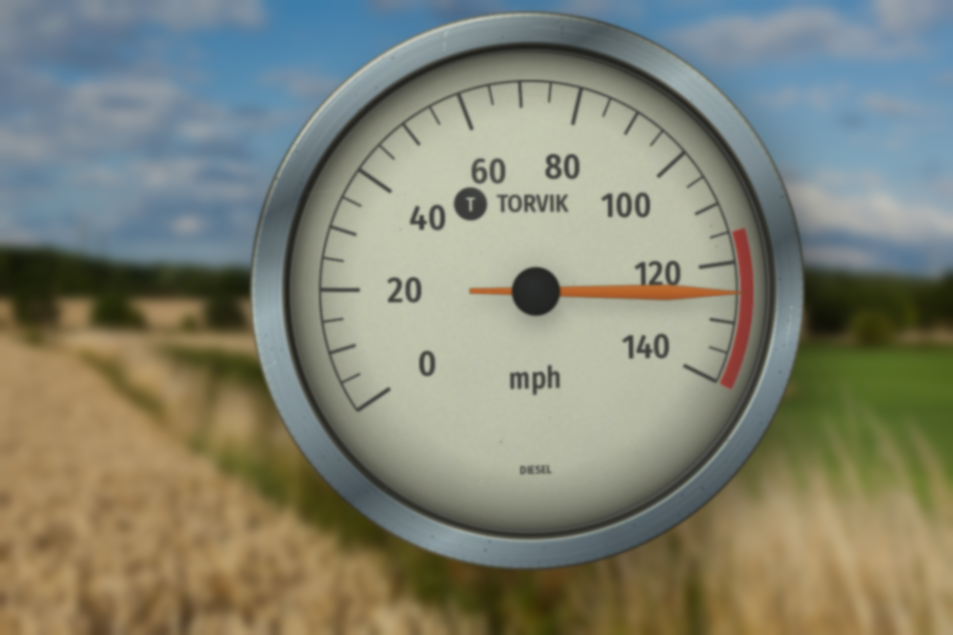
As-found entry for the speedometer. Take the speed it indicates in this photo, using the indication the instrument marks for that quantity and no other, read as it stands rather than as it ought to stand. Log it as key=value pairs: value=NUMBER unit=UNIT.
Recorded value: value=125 unit=mph
